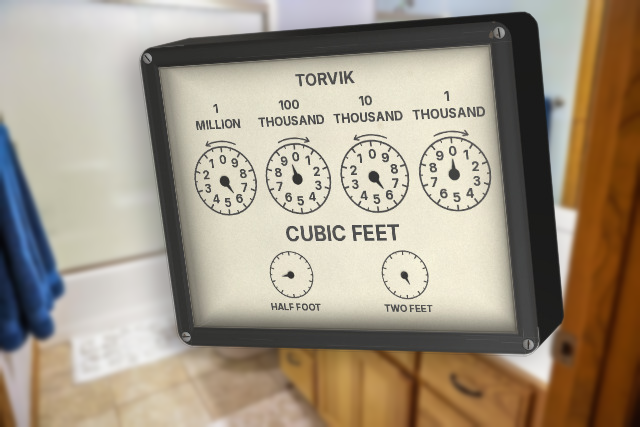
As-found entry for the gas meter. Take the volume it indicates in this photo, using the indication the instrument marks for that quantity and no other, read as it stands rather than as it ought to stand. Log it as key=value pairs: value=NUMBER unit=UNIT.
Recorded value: value=596000 unit=ft³
